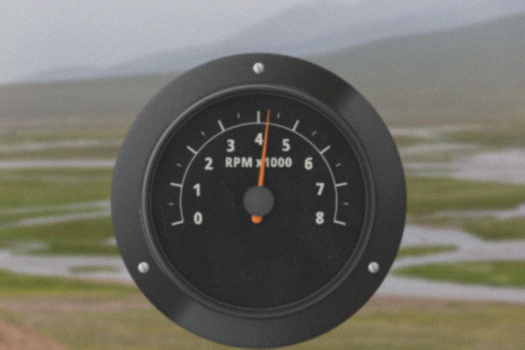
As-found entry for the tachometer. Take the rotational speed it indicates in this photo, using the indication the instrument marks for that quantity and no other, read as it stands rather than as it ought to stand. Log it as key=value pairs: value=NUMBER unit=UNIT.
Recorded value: value=4250 unit=rpm
